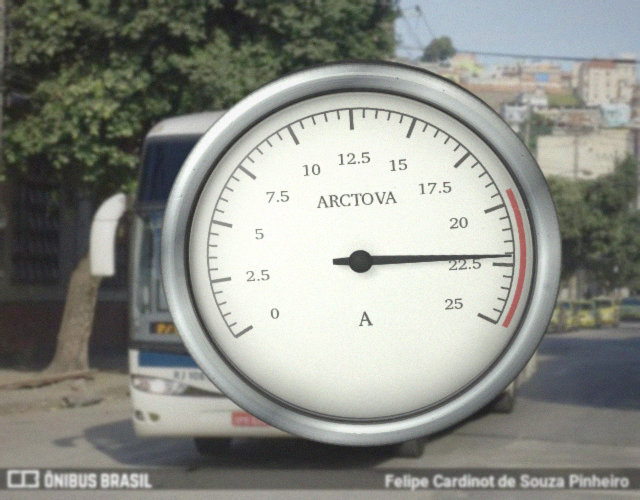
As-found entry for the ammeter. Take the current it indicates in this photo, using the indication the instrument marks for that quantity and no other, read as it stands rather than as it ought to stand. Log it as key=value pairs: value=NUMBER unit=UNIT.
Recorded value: value=22 unit=A
